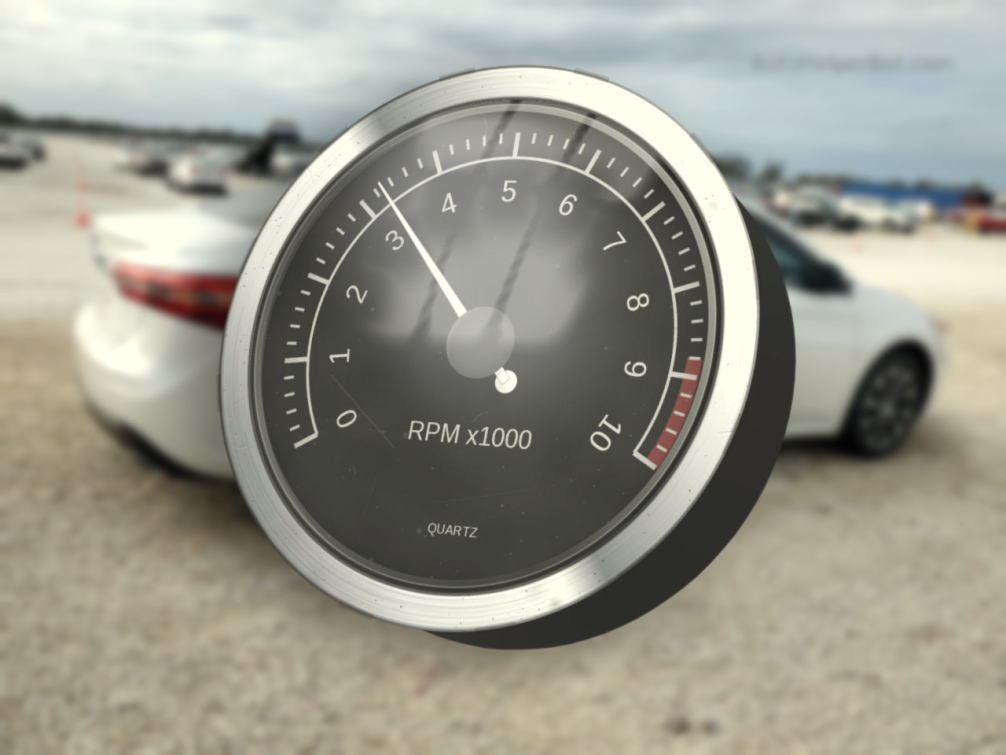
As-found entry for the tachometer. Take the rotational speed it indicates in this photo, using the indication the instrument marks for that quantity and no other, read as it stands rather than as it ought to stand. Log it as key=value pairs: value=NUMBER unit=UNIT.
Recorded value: value=3300 unit=rpm
